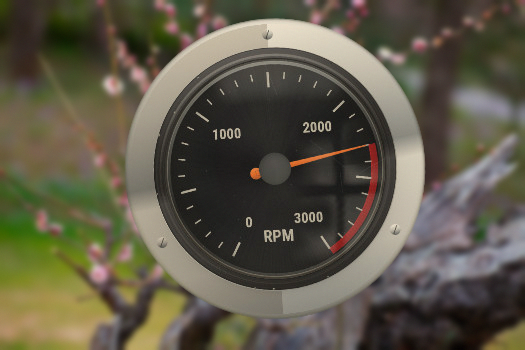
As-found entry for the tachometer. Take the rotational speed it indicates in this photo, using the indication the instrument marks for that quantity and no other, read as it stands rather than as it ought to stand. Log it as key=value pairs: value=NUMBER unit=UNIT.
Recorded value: value=2300 unit=rpm
